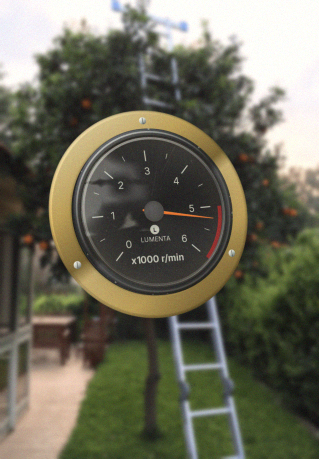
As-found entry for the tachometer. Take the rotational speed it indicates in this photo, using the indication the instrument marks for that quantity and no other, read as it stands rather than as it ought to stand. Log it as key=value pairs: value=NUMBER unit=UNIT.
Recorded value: value=5250 unit=rpm
